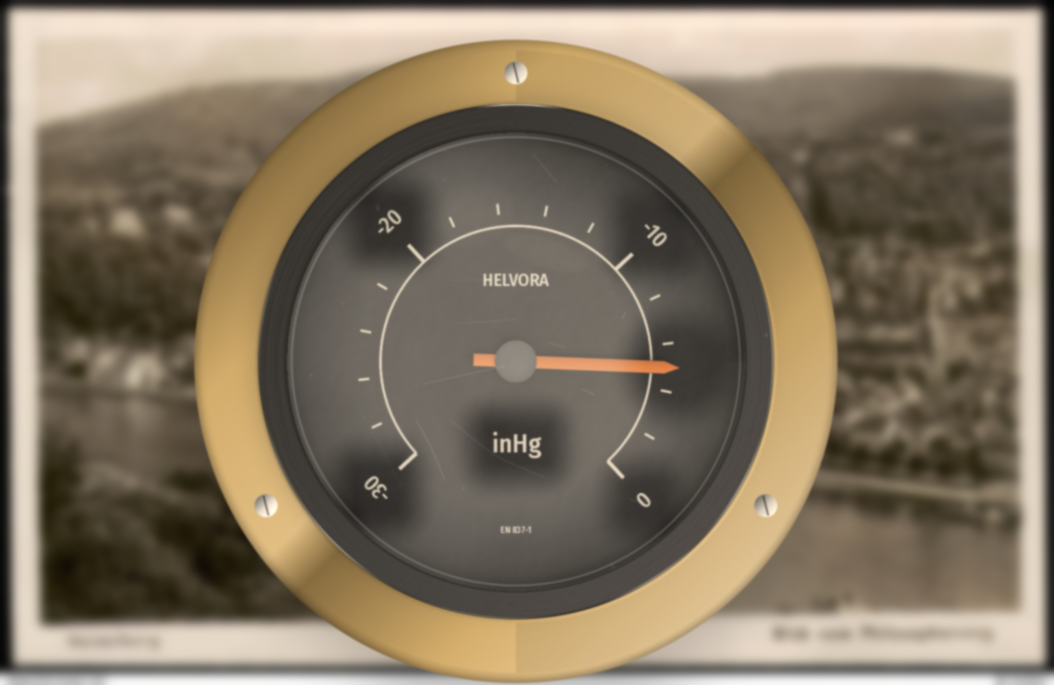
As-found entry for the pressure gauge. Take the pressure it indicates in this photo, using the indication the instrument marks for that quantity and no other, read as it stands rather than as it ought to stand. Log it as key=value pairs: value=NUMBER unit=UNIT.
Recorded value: value=-5 unit=inHg
